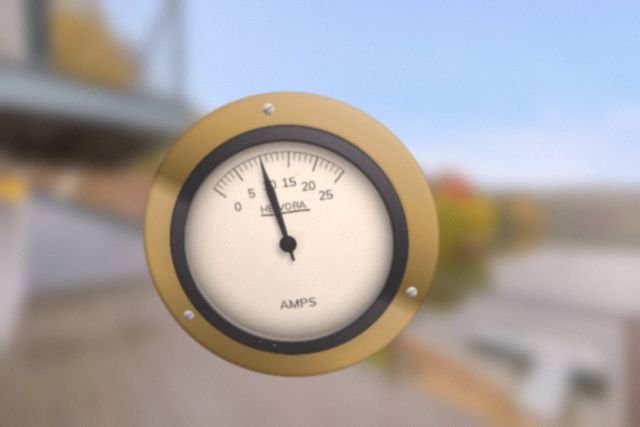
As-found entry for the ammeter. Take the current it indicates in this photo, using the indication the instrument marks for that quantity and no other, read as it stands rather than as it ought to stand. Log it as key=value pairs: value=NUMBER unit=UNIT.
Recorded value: value=10 unit=A
